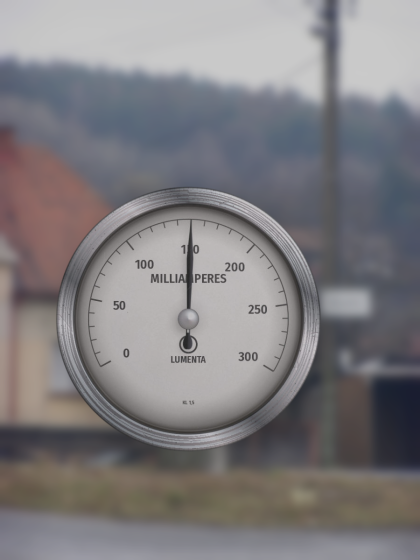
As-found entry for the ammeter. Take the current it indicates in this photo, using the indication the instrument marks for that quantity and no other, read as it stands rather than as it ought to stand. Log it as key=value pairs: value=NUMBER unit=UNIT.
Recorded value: value=150 unit=mA
